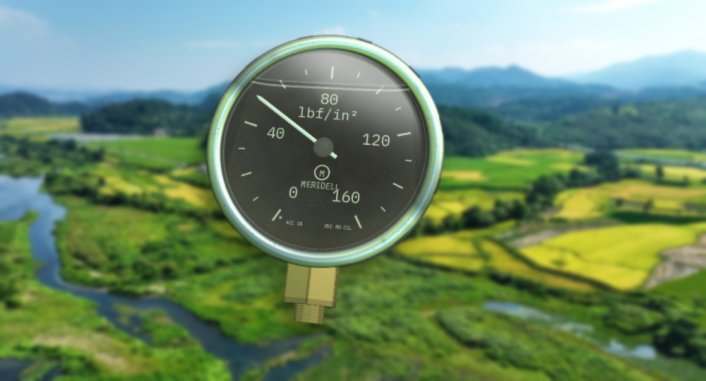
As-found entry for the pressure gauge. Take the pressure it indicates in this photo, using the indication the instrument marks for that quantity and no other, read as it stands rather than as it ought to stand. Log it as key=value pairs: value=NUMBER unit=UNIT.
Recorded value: value=50 unit=psi
